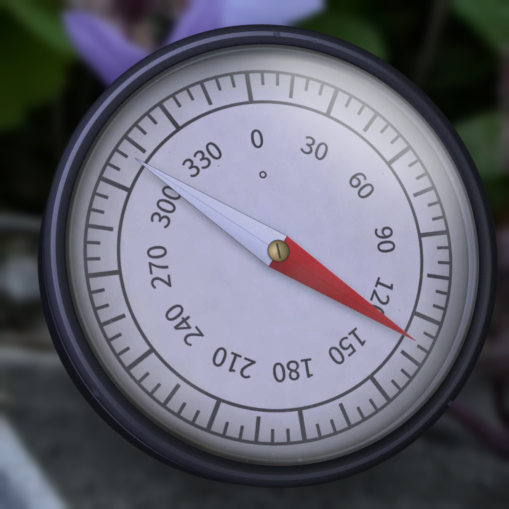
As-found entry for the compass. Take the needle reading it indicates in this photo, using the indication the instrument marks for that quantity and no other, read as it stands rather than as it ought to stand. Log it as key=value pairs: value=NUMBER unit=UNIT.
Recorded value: value=130 unit=°
